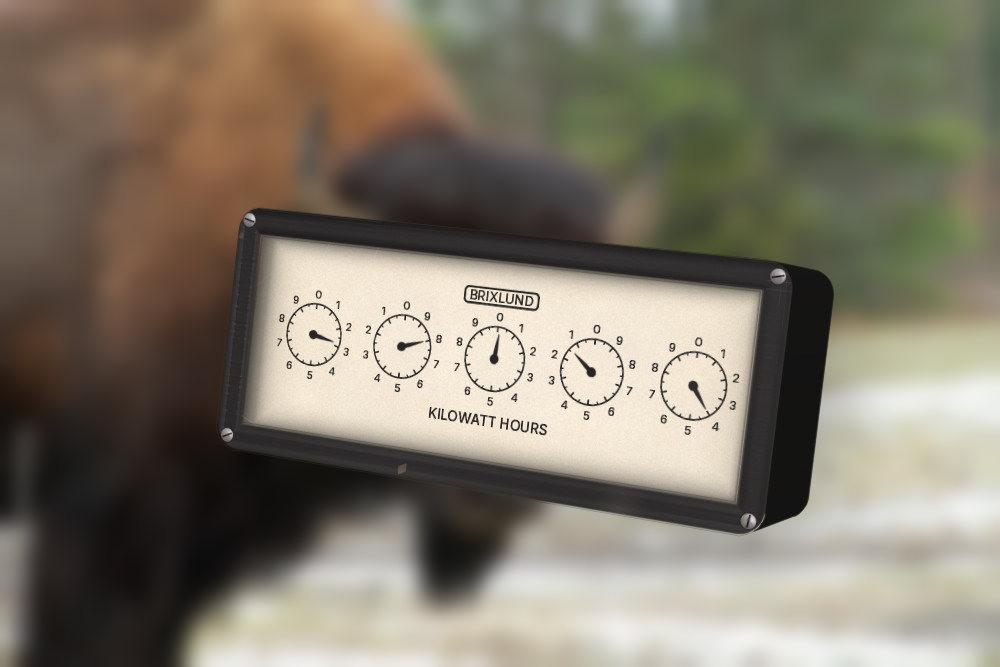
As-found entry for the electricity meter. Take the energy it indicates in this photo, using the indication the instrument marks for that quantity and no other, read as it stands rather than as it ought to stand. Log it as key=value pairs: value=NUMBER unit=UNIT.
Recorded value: value=28014 unit=kWh
